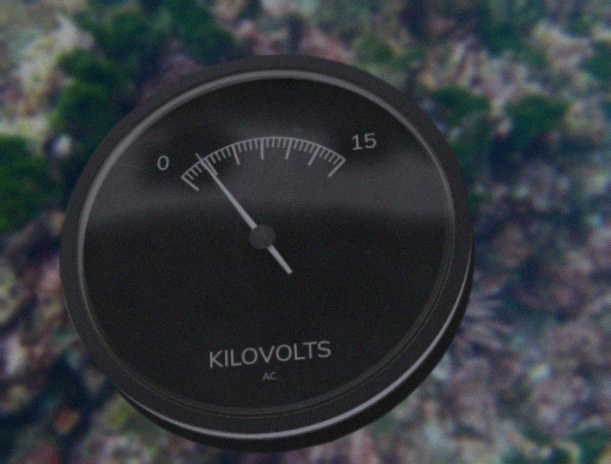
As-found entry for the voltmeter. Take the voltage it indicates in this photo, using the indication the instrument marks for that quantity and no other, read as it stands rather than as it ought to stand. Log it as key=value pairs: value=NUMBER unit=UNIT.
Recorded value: value=2 unit=kV
